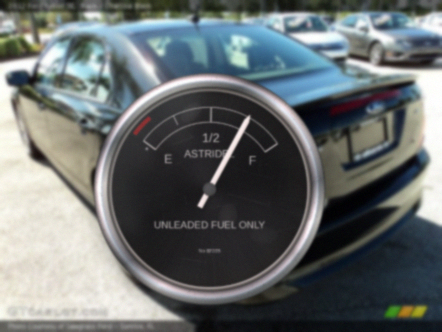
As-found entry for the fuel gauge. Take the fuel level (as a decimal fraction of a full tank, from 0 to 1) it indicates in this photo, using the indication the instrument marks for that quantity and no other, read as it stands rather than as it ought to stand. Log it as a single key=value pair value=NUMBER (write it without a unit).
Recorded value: value=0.75
